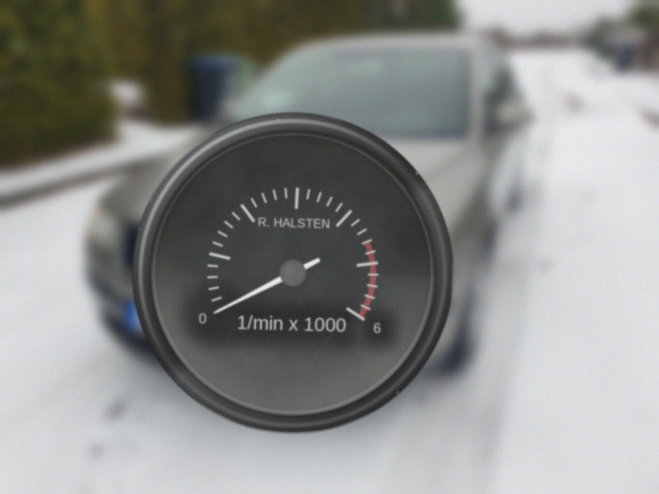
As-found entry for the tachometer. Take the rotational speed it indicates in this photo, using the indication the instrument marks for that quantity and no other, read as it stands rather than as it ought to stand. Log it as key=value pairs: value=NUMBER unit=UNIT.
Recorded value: value=0 unit=rpm
